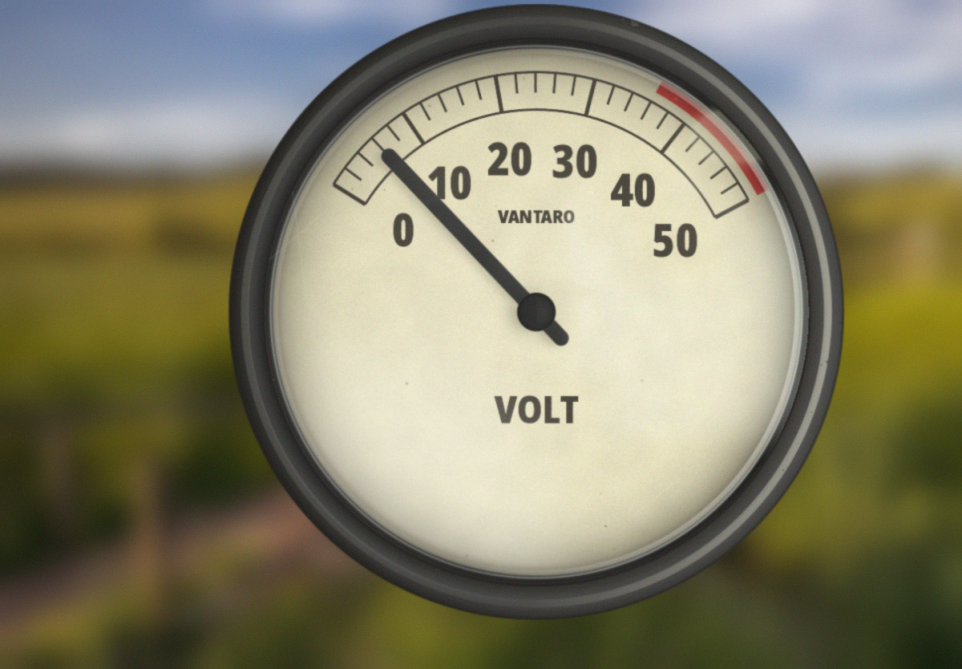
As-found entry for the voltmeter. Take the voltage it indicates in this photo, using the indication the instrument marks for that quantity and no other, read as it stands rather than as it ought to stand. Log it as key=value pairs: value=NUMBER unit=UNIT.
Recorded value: value=6 unit=V
